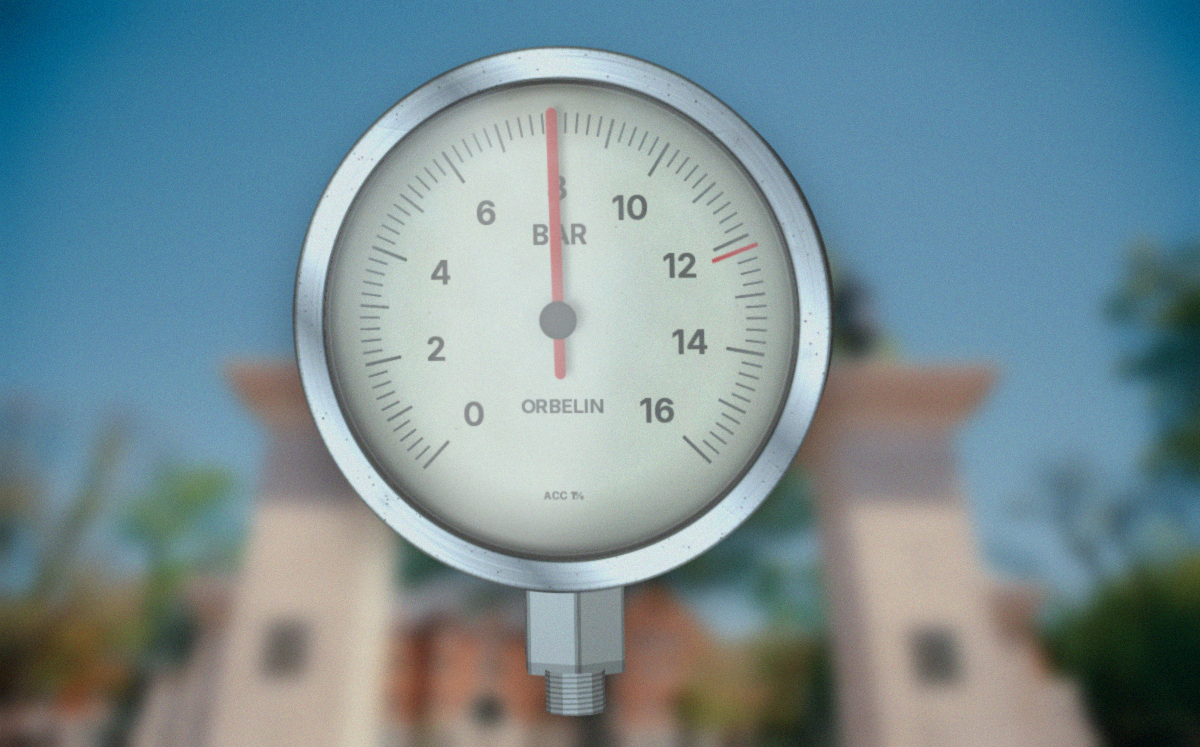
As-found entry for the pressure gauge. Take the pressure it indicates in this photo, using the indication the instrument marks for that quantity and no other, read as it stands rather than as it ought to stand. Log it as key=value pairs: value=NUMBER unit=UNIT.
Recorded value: value=8 unit=bar
